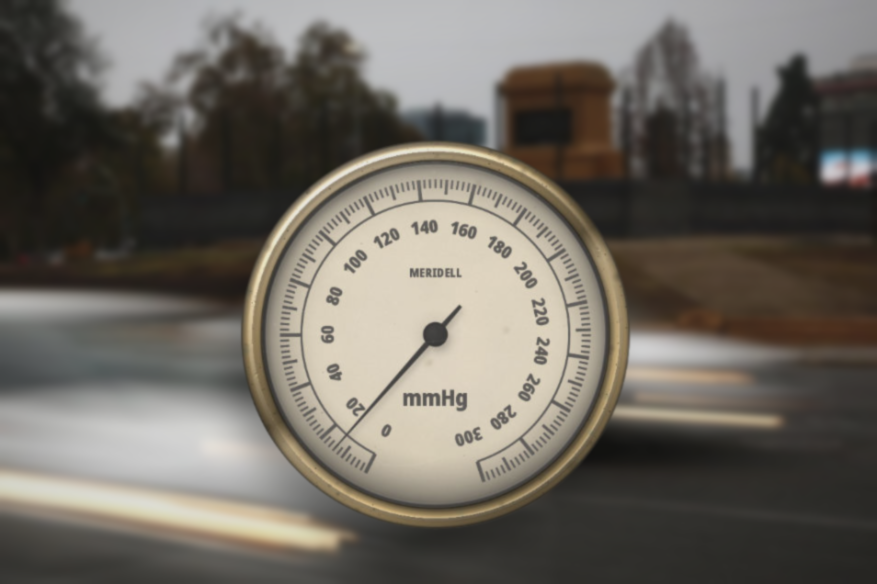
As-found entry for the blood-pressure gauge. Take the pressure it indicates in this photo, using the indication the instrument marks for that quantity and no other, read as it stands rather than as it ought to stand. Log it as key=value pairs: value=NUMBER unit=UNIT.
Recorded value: value=14 unit=mmHg
